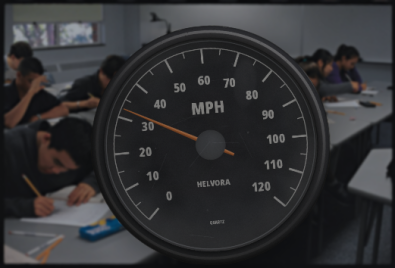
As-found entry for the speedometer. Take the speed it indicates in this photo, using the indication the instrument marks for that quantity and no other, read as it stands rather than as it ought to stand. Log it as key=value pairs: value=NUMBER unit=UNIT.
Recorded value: value=32.5 unit=mph
